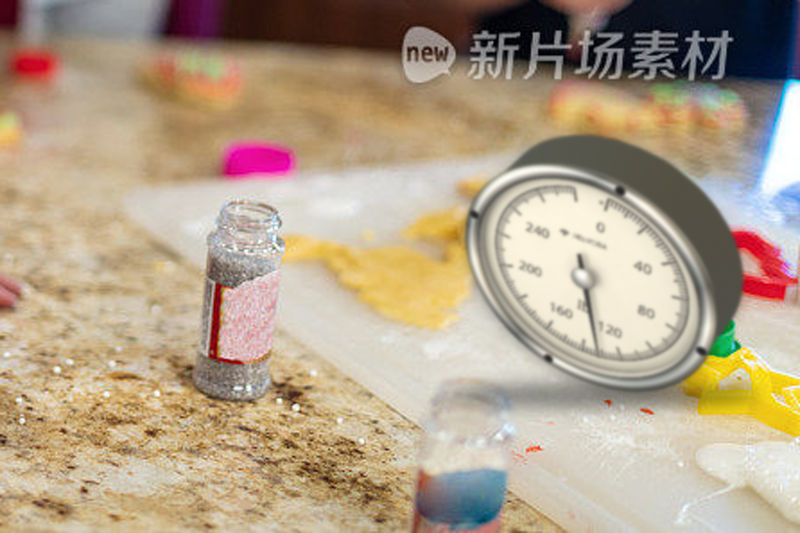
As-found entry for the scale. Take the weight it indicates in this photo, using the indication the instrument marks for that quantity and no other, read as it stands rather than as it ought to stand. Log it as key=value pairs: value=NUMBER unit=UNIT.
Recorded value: value=130 unit=lb
